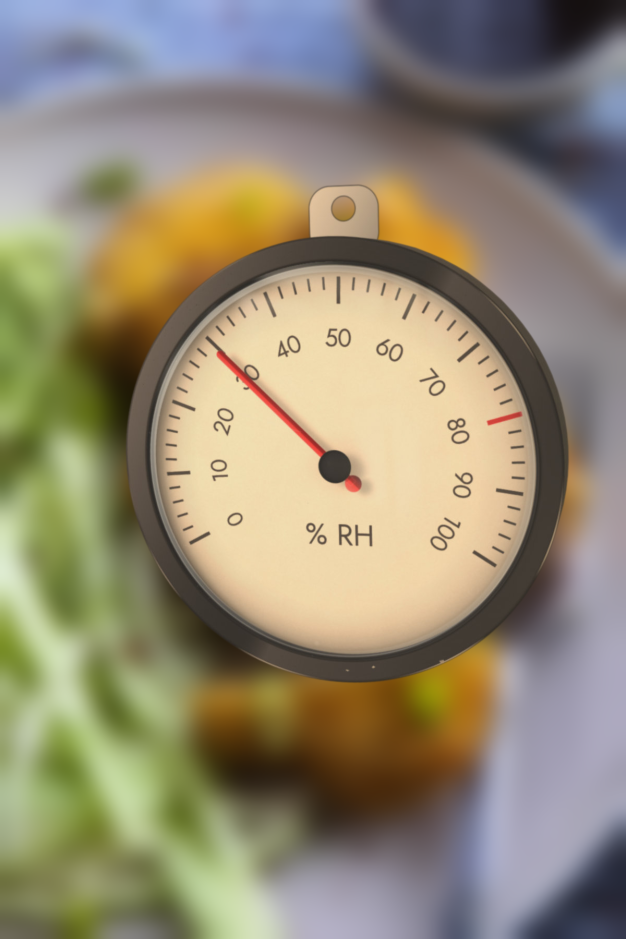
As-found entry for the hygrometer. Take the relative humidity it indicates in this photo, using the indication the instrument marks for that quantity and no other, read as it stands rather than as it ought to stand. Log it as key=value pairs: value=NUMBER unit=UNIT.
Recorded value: value=30 unit=%
